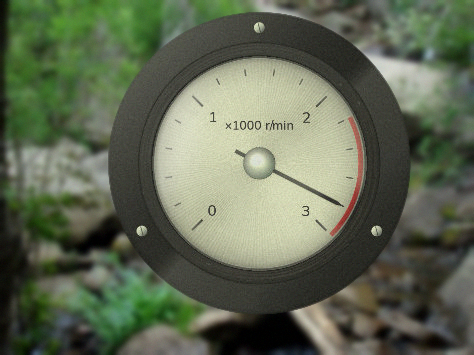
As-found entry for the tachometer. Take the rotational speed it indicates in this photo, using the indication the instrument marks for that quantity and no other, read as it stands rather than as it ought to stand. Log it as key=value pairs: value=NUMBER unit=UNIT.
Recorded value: value=2800 unit=rpm
